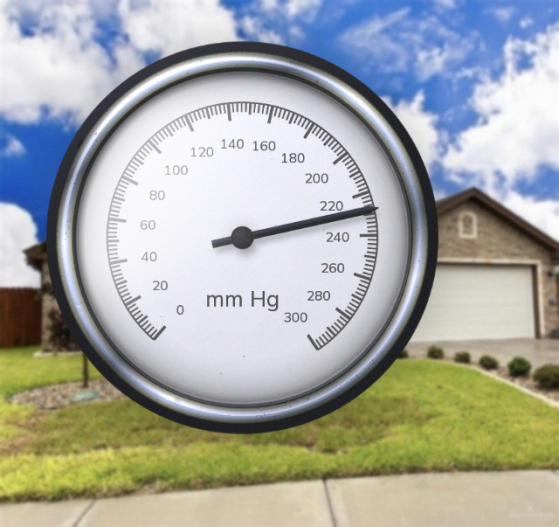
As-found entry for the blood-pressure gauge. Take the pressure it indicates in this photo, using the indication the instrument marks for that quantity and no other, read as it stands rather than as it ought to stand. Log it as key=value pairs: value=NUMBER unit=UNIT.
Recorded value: value=228 unit=mmHg
